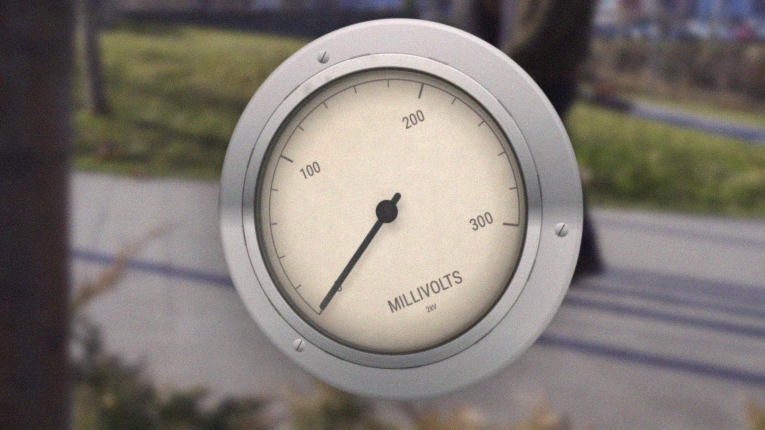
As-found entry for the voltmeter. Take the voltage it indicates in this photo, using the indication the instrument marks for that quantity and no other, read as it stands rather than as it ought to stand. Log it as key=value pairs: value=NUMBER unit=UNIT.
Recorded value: value=0 unit=mV
